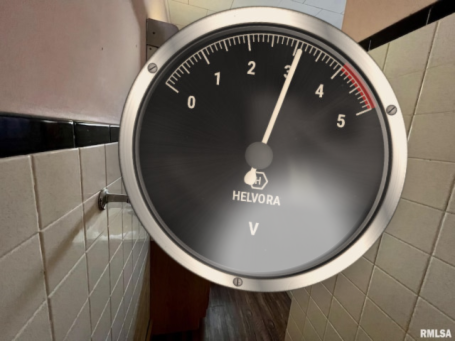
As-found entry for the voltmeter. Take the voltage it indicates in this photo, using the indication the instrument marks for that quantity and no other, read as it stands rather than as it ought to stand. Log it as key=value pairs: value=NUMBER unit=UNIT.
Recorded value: value=3.1 unit=V
